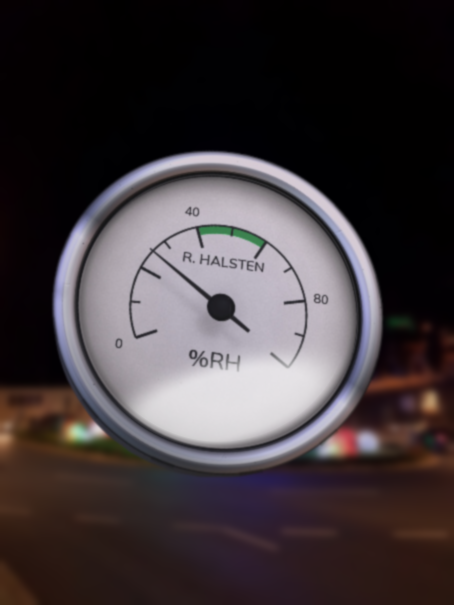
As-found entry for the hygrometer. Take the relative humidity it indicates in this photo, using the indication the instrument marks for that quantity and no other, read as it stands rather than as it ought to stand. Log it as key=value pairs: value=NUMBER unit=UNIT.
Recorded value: value=25 unit=%
